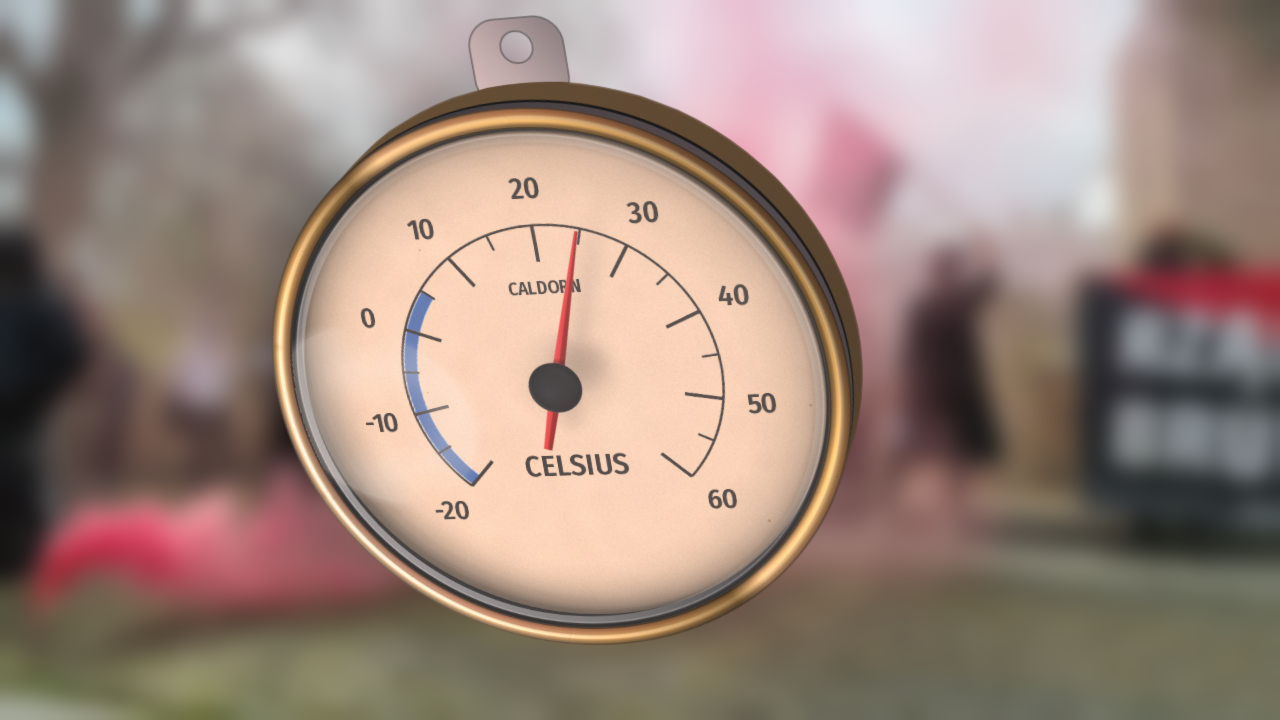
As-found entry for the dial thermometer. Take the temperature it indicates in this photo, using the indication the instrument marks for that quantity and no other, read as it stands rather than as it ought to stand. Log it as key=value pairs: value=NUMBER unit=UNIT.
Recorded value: value=25 unit=°C
